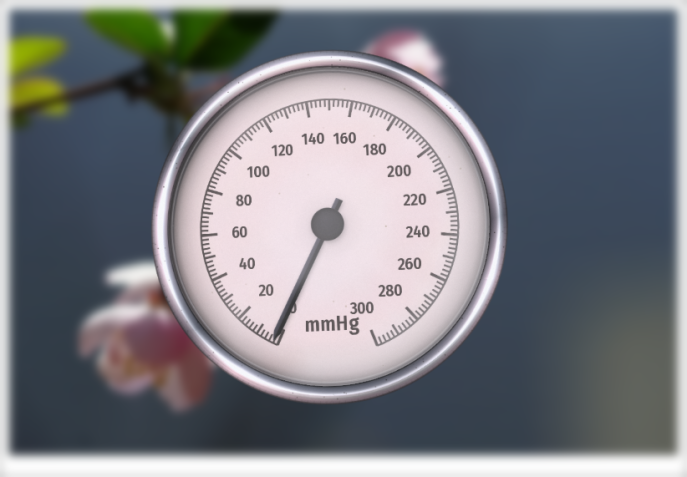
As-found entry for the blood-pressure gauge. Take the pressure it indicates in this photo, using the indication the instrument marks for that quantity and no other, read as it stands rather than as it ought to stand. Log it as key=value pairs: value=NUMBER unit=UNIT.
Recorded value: value=2 unit=mmHg
